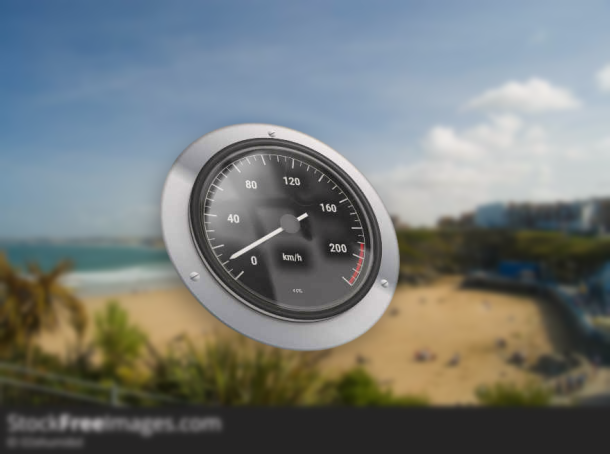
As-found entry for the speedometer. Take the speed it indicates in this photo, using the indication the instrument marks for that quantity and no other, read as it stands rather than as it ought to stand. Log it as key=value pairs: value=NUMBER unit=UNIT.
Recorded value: value=10 unit=km/h
